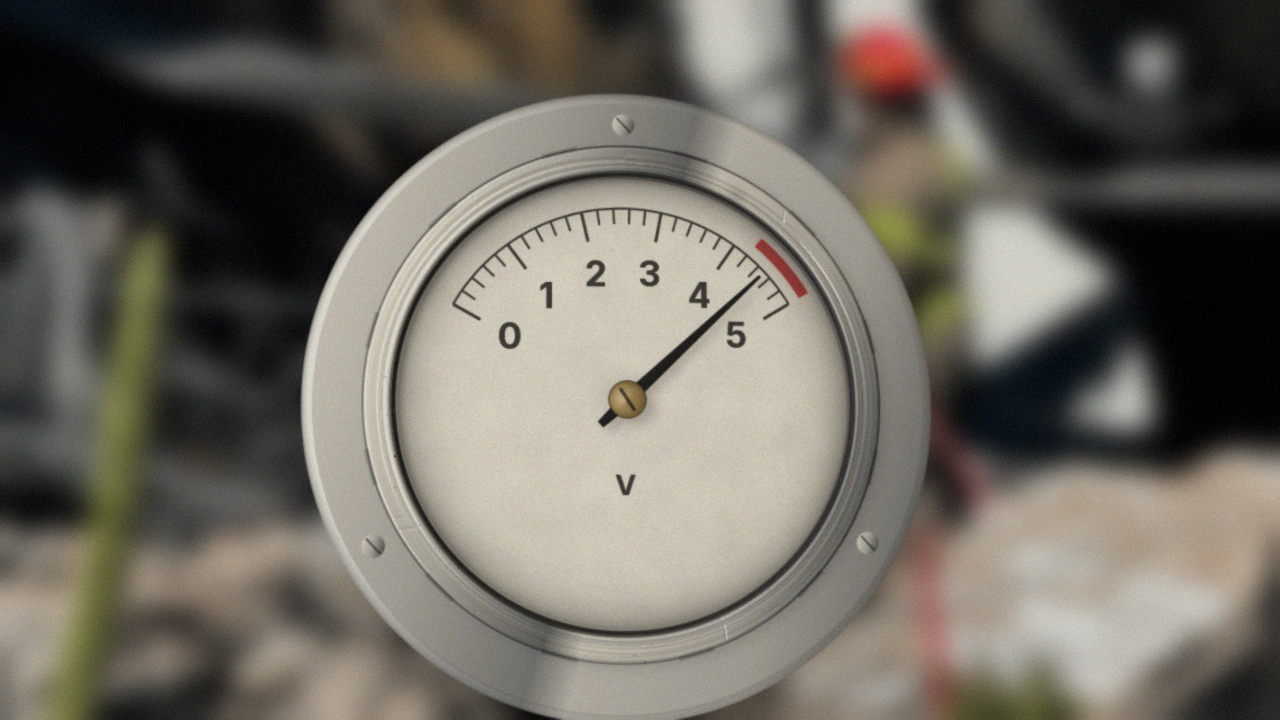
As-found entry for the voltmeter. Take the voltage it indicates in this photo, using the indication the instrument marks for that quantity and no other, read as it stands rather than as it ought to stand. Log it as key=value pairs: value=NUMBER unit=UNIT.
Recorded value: value=4.5 unit=V
